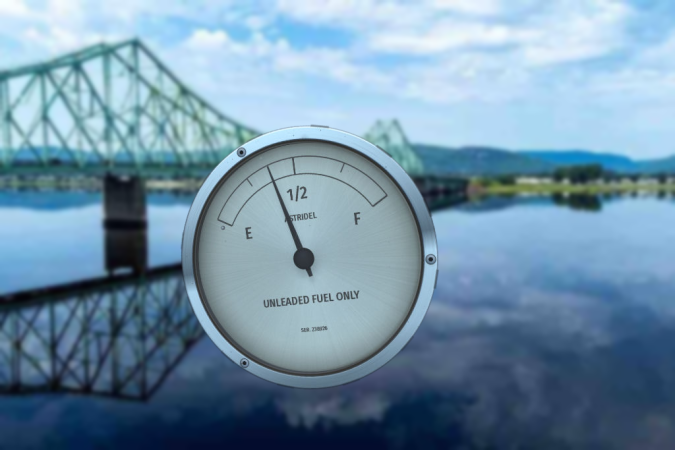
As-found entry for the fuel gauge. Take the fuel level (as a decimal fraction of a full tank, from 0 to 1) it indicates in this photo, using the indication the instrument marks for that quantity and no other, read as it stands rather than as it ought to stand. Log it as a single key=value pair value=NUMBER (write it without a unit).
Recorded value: value=0.375
